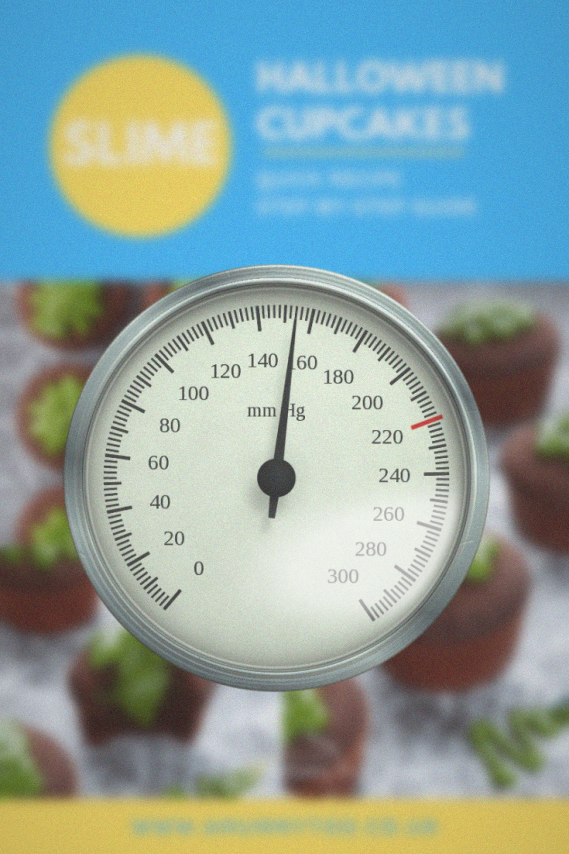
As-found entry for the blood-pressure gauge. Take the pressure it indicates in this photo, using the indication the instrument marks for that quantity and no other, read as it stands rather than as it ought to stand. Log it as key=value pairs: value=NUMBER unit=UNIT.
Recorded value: value=154 unit=mmHg
